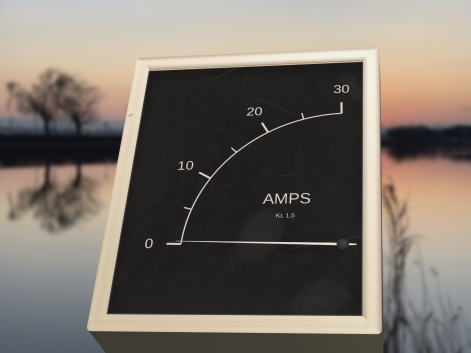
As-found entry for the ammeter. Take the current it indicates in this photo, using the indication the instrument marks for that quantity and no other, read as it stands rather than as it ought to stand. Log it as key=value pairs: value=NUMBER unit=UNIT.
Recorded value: value=0 unit=A
